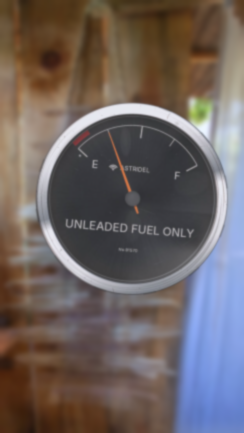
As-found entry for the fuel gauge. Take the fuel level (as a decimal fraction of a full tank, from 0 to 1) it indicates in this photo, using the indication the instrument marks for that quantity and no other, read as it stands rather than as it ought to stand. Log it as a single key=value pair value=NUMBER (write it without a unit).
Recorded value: value=0.25
